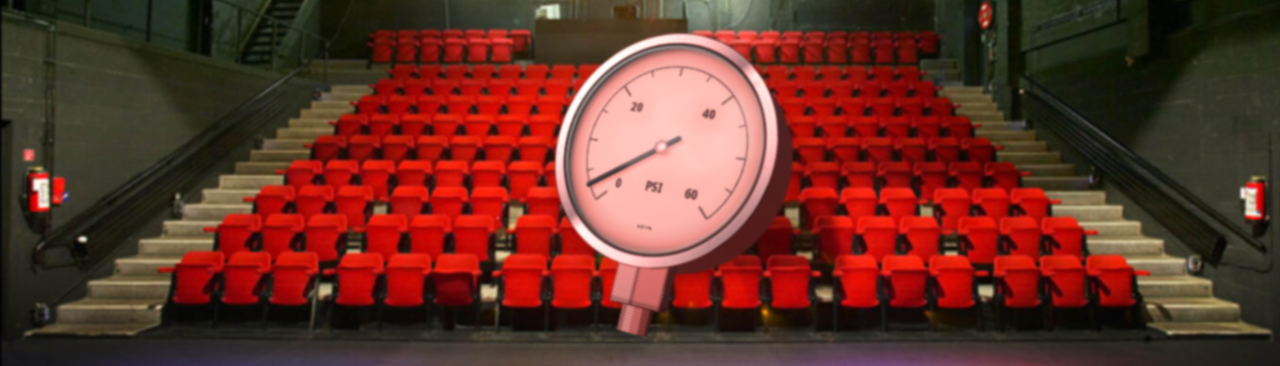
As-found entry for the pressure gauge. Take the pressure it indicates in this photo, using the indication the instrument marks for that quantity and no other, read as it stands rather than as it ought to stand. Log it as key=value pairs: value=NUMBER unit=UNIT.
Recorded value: value=2.5 unit=psi
